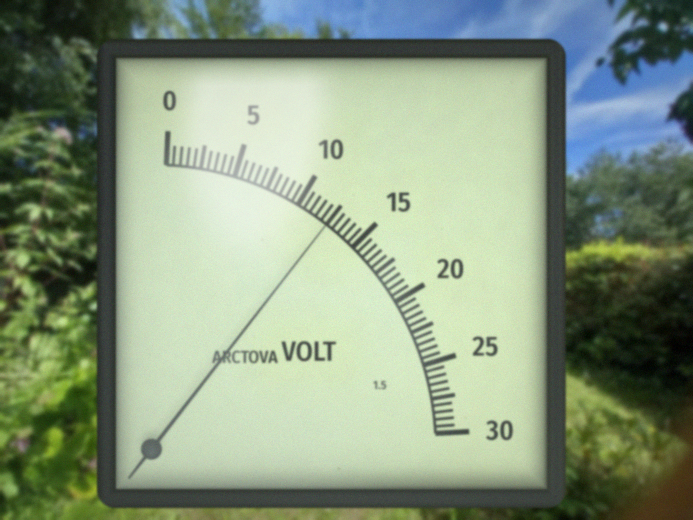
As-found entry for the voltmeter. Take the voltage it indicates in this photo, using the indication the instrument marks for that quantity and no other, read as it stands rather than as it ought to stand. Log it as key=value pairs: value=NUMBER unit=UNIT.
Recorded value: value=12.5 unit=V
